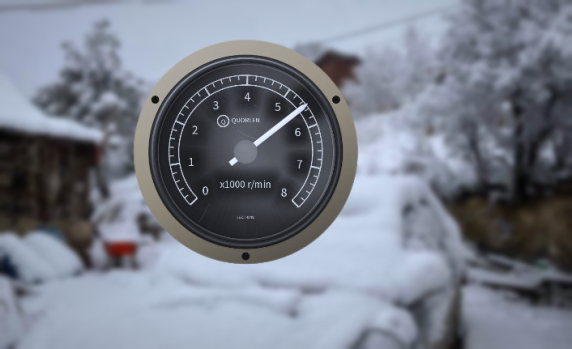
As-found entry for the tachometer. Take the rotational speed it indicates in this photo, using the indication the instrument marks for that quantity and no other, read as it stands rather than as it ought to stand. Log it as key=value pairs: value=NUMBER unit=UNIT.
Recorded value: value=5500 unit=rpm
